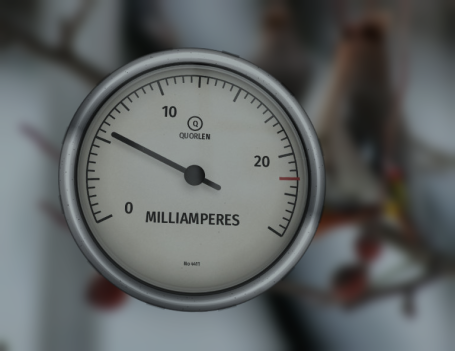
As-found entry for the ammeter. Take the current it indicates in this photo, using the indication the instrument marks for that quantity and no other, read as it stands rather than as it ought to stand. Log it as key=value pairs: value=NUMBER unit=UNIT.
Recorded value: value=5.5 unit=mA
